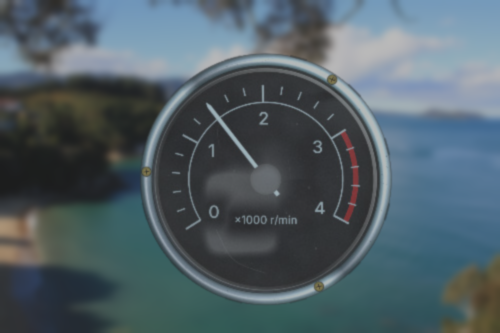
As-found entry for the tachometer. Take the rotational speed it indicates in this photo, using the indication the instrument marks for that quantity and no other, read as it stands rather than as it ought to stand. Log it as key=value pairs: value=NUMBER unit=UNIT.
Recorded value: value=1400 unit=rpm
